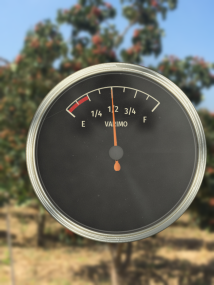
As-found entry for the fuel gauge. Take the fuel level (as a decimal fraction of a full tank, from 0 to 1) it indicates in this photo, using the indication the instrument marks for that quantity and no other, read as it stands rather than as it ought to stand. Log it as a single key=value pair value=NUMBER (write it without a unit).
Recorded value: value=0.5
